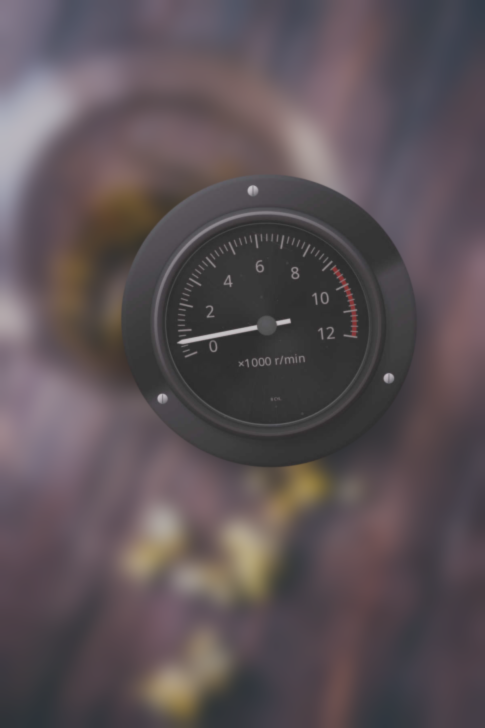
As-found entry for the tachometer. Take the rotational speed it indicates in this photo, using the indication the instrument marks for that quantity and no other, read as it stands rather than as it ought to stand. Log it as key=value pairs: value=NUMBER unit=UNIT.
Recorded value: value=600 unit=rpm
